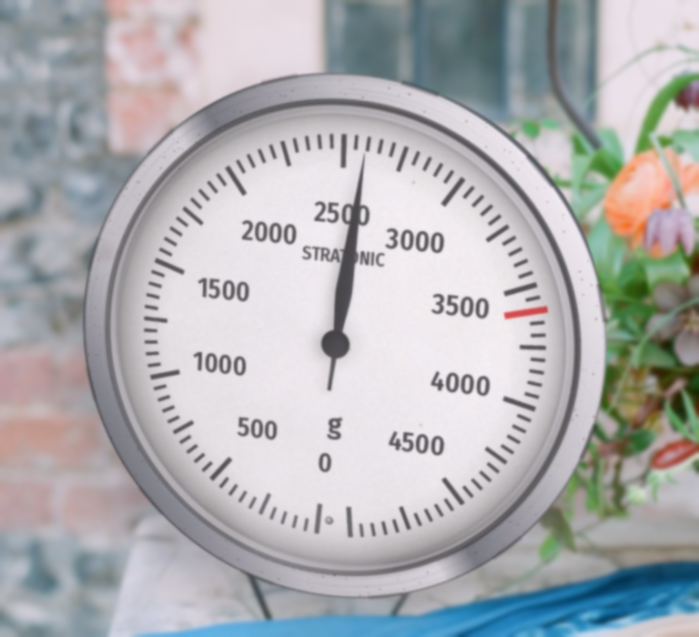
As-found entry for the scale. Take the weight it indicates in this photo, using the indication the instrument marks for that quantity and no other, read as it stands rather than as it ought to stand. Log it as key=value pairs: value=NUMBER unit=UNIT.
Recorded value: value=2600 unit=g
